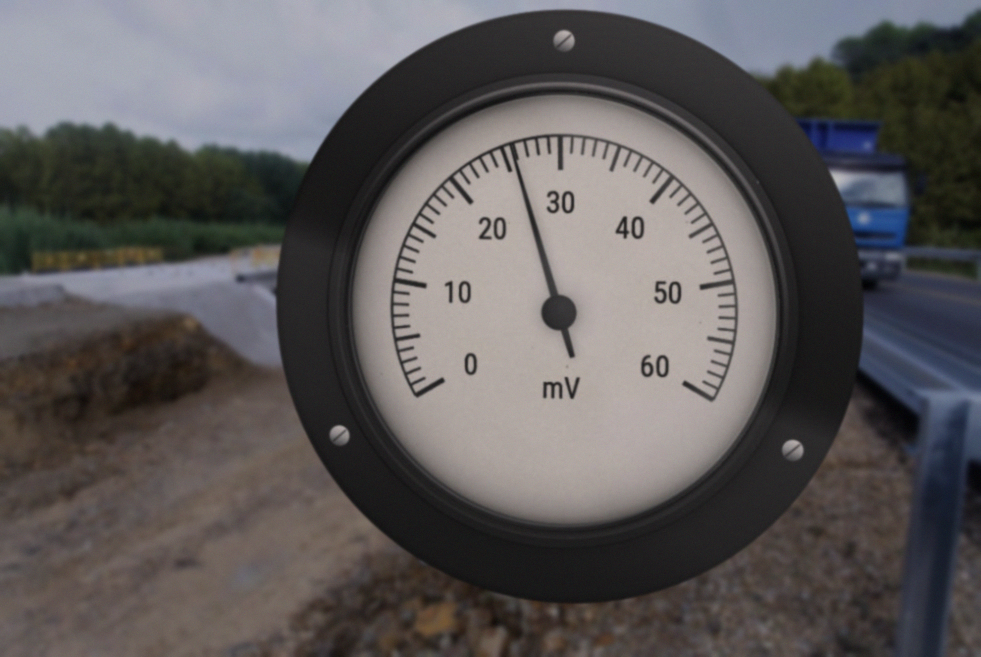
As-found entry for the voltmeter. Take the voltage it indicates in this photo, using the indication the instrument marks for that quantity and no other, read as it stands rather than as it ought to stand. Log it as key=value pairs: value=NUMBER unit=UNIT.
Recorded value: value=26 unit=mV
